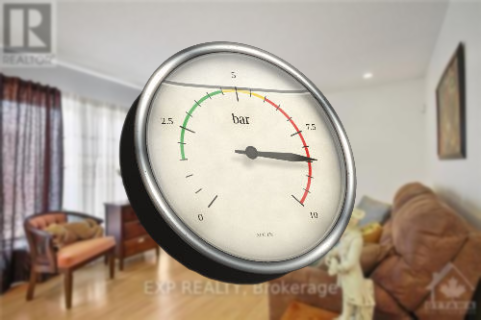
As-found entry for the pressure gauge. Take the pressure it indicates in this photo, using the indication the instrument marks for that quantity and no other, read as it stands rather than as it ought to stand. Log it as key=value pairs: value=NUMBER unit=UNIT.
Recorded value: value=8.5 unit=bar
